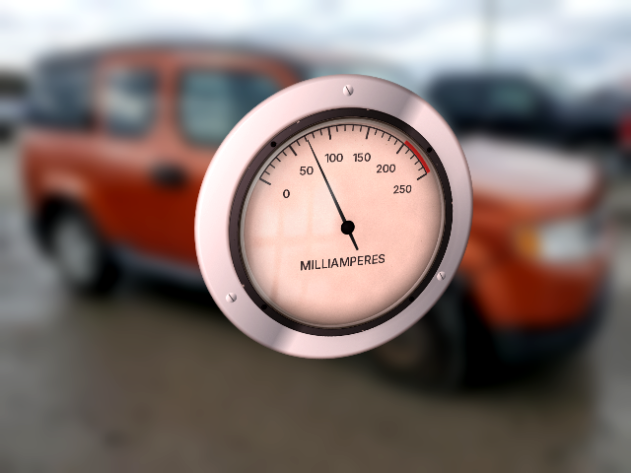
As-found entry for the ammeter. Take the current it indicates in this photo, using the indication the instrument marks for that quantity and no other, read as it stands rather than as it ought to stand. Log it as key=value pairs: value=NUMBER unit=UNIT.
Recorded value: value=70 unit=mA
